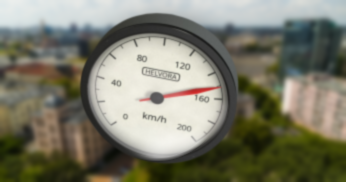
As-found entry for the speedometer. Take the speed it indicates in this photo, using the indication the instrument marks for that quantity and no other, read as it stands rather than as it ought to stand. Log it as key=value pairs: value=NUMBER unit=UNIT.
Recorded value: value=150 unit=km/h
